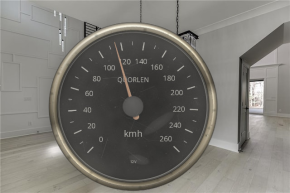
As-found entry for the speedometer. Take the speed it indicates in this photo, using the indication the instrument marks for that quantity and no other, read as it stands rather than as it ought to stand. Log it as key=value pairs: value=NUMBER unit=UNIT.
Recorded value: value=115 unit=km/h
